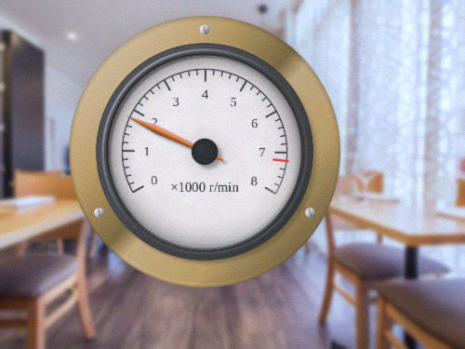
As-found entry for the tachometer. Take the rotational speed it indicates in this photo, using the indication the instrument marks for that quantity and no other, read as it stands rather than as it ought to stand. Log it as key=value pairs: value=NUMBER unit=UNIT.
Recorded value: value=1800 unit=rpm
